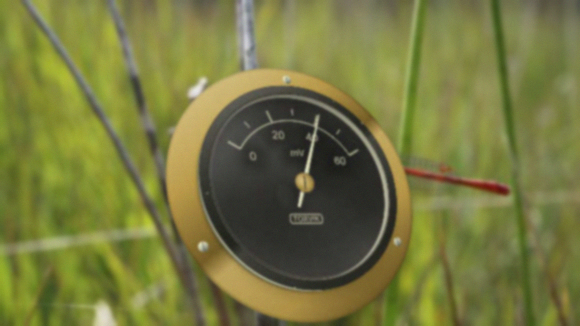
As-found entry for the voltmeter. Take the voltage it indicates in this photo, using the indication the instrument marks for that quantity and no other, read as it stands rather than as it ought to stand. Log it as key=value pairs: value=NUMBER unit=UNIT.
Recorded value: value=40 unit=mV
